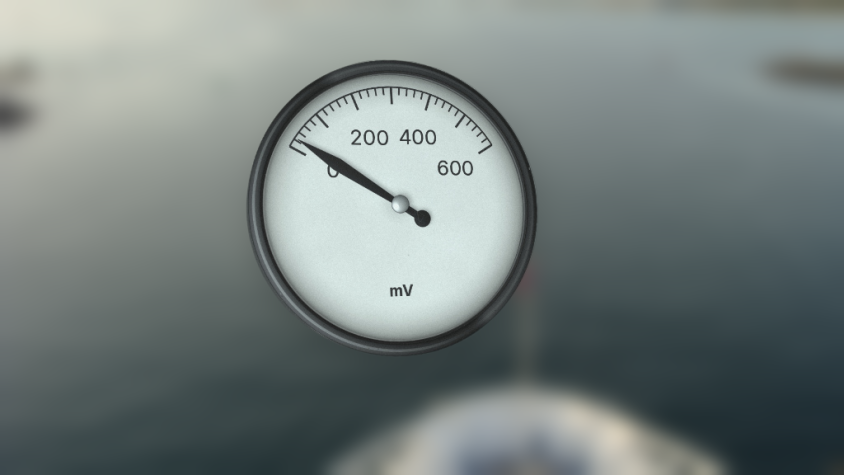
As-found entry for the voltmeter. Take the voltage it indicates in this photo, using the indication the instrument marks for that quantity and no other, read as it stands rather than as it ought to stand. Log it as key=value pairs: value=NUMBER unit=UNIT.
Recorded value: value=20 unit=mV
